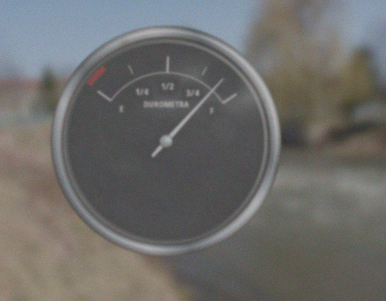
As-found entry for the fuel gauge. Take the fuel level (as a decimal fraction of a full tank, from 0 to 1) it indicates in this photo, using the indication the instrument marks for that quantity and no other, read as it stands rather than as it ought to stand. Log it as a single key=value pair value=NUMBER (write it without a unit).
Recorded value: value=0.875
